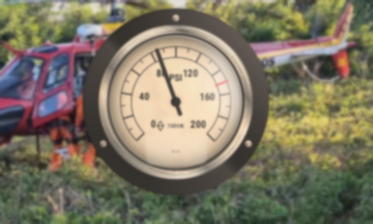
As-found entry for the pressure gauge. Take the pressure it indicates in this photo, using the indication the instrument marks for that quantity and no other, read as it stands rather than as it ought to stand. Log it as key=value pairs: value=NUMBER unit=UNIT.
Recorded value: value=85 unit=psi
